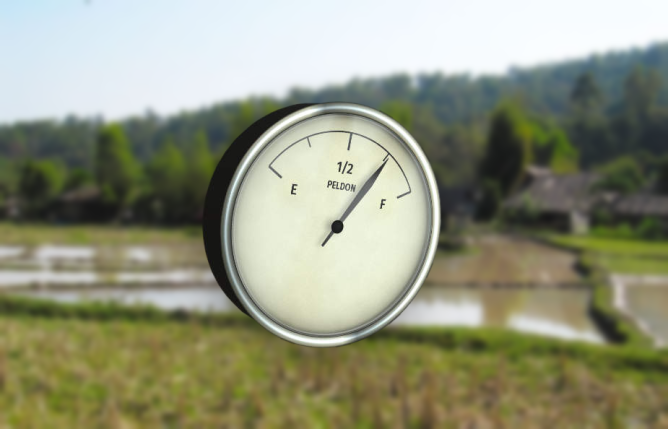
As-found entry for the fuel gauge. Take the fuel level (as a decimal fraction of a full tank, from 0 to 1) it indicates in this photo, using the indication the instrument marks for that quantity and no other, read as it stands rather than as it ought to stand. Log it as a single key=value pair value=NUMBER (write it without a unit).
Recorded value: value=0.75
